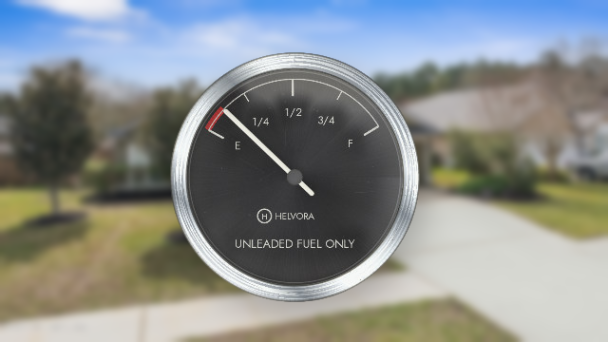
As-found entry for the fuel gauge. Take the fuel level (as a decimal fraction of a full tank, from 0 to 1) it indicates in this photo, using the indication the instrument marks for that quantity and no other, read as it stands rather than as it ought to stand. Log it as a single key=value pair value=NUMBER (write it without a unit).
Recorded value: value=0.125
